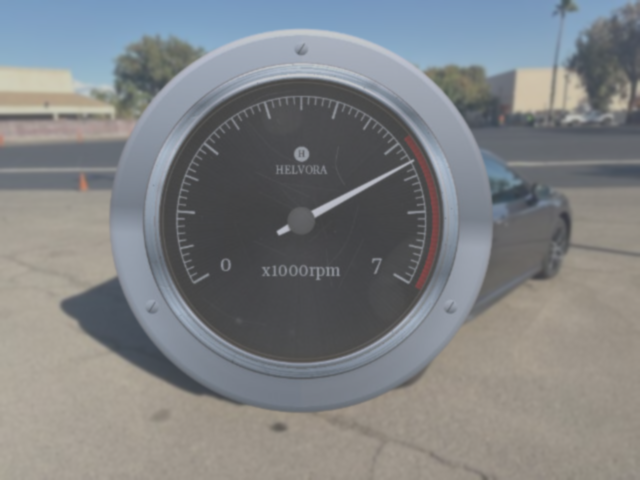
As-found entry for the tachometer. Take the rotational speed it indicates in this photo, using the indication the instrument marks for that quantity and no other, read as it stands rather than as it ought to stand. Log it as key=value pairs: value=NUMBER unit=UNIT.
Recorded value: value=5300 unit=rpm
